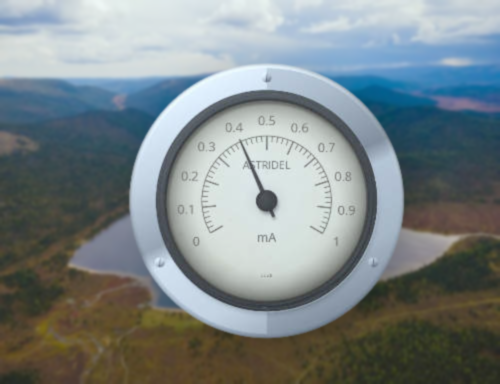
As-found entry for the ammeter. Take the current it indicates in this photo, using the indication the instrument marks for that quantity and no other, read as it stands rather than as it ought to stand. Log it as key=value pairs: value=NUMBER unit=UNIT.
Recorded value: value=0.4 unit=mA
